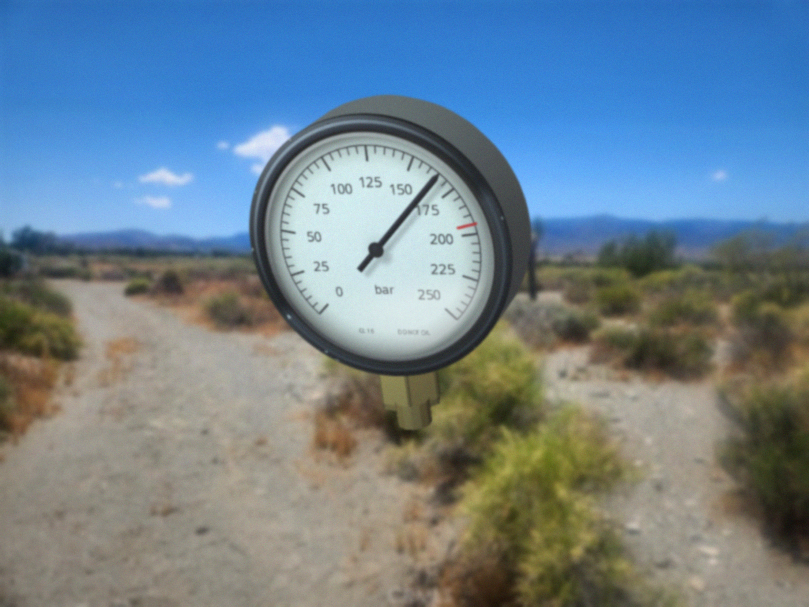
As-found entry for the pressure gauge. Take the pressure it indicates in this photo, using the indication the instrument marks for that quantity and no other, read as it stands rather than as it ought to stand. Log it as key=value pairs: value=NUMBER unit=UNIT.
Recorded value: value=165 unit=bar
